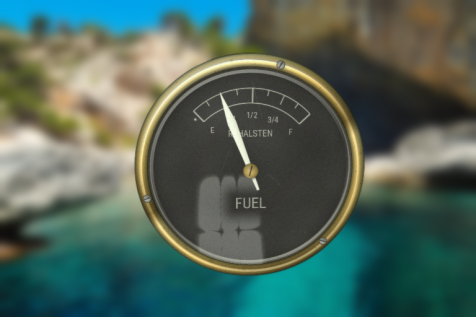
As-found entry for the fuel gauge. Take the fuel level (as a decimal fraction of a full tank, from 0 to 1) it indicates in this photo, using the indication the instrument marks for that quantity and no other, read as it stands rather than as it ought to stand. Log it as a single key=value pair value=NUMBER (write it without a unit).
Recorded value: value=0.25
